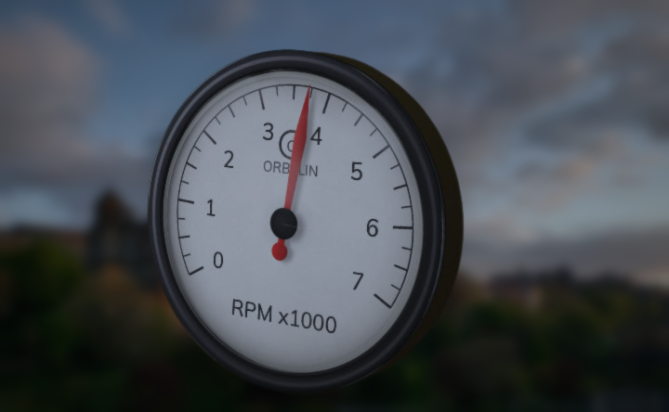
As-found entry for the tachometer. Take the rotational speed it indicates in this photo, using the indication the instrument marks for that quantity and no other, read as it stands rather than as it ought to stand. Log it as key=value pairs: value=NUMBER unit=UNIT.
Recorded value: value=3750 unit=rpm
